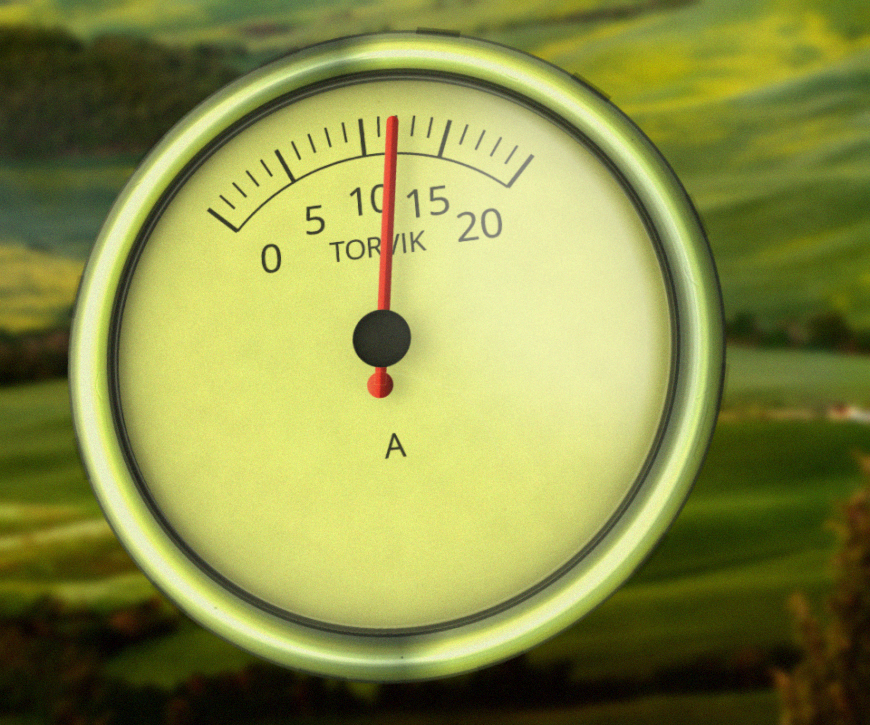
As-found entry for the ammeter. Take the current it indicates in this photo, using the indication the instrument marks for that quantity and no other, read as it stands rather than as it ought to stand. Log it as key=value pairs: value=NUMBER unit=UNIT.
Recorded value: value=12 unit=A
